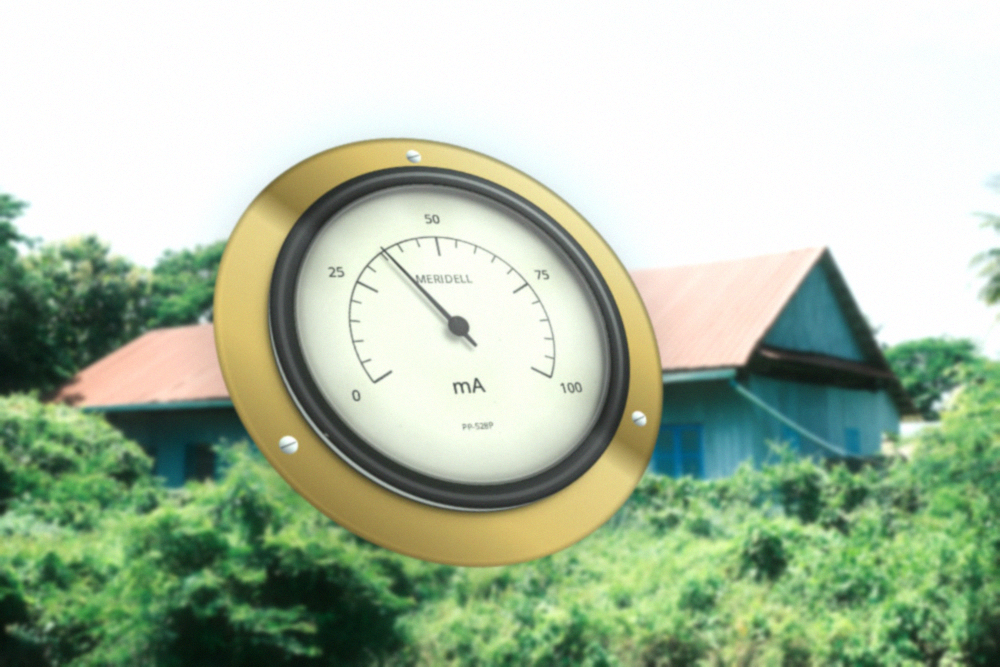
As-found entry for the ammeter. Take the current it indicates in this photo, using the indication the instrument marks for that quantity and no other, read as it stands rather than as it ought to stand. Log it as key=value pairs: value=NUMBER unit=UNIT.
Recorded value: value=35 unit=mA
